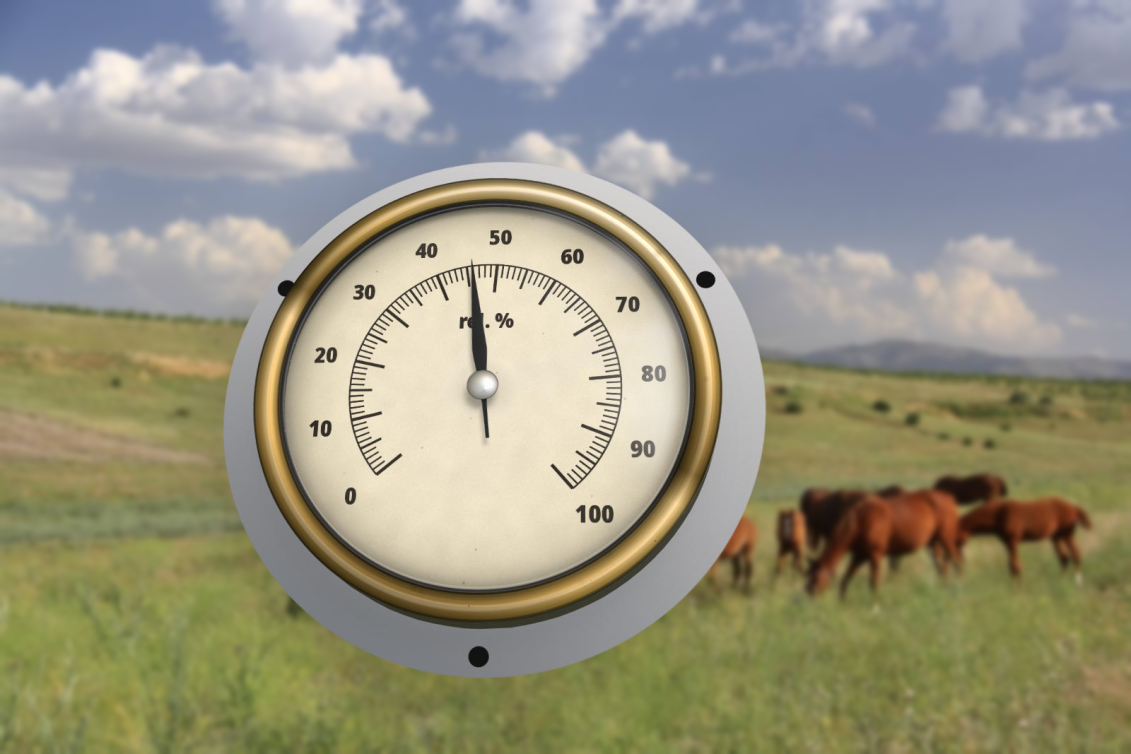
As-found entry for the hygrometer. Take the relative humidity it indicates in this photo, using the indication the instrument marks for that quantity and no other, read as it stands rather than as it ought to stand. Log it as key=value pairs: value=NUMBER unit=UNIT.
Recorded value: value=46 unit=%
